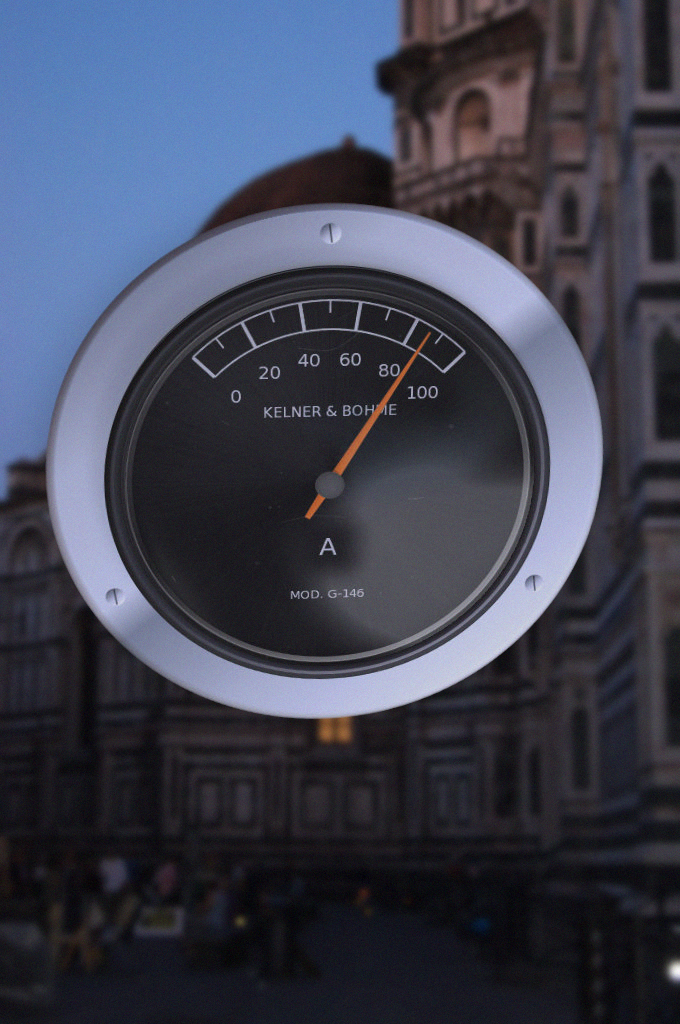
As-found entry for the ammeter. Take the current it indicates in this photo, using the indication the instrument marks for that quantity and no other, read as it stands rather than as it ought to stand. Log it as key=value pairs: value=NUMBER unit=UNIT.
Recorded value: value=85 unit=A
